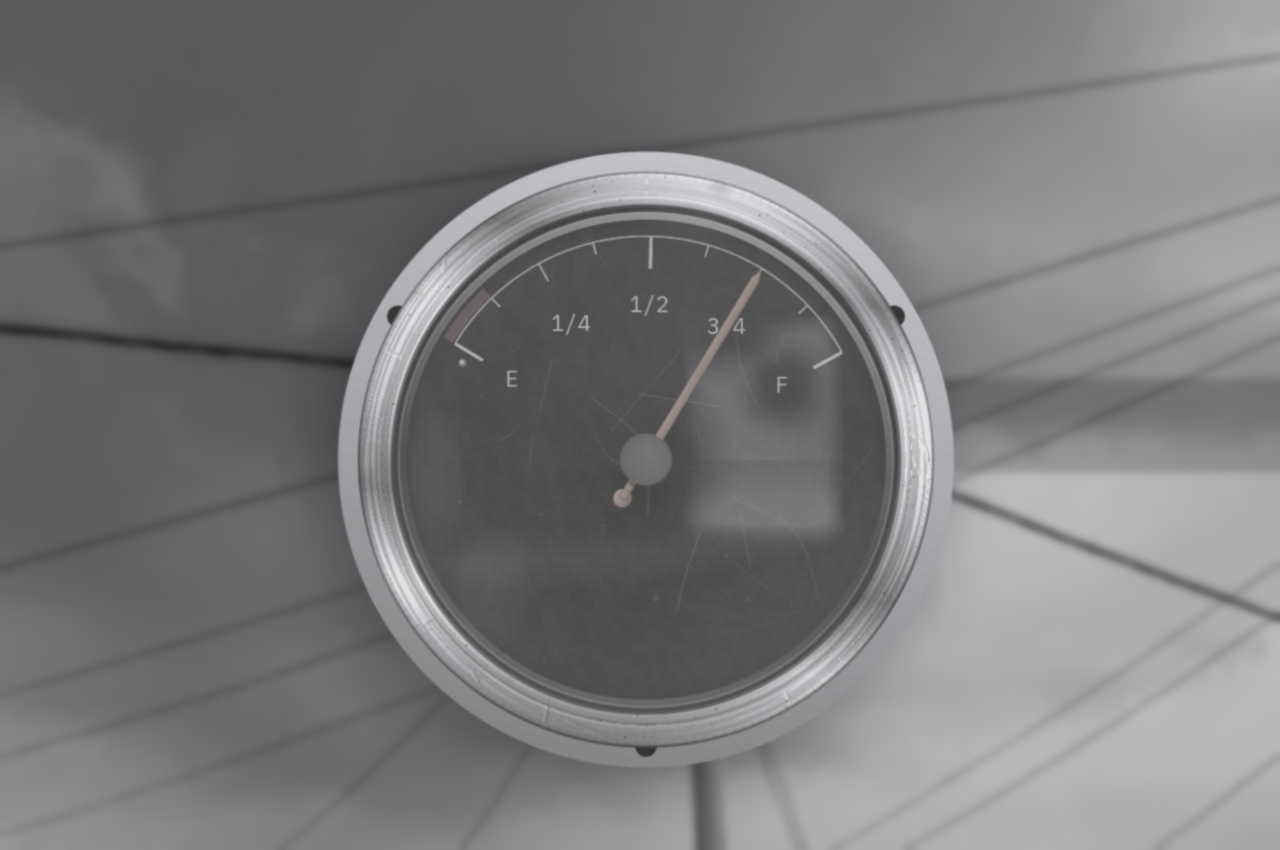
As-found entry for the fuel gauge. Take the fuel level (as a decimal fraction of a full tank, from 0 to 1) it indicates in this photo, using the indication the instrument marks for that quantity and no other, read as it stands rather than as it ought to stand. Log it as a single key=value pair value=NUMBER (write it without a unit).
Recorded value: value=0.75
